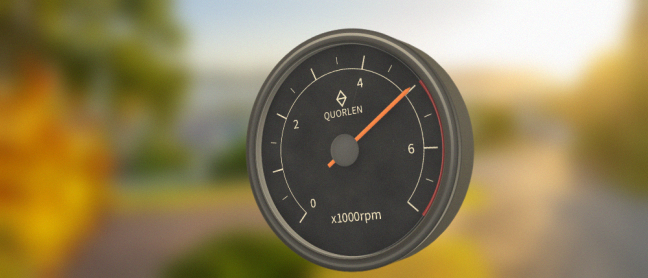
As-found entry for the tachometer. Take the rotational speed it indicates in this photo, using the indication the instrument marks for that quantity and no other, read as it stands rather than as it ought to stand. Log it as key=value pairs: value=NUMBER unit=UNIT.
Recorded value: value=5000 unit=rpm
